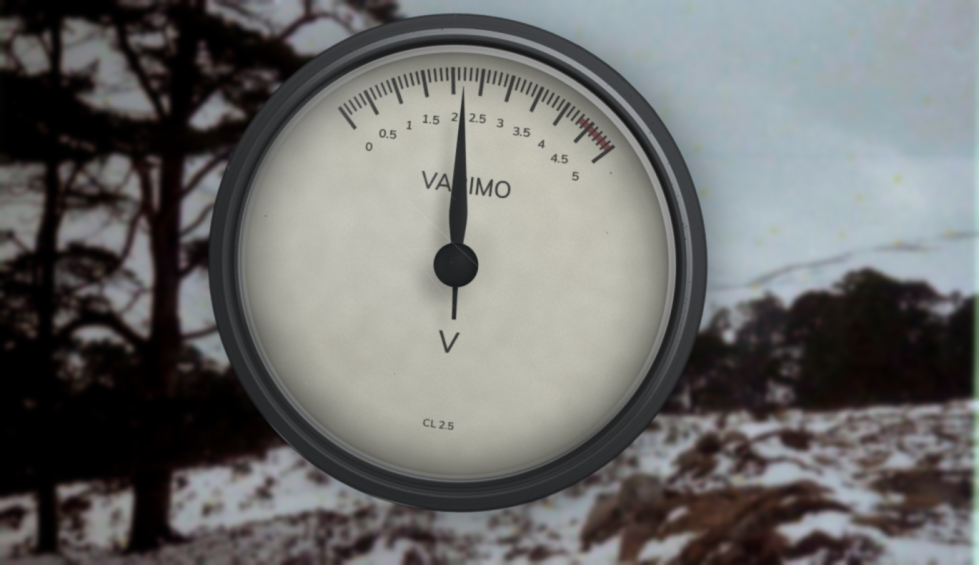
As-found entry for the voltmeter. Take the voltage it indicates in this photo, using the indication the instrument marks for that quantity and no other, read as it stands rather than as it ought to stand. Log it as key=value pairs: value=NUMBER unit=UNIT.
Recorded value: value=2.2 unit=V
